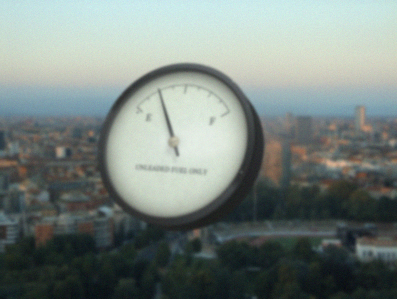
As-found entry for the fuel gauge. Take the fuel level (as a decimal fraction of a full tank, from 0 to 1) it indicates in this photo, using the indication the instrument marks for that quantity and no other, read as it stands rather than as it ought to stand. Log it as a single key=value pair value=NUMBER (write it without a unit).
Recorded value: value=0.25
